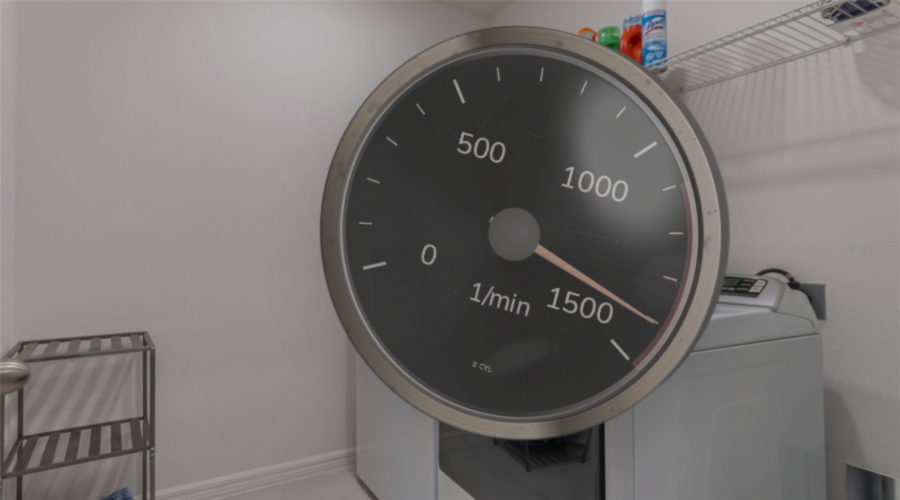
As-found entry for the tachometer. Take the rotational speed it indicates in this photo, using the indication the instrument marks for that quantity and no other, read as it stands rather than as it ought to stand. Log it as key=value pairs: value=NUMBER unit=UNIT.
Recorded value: value=1400 unit=rpm
